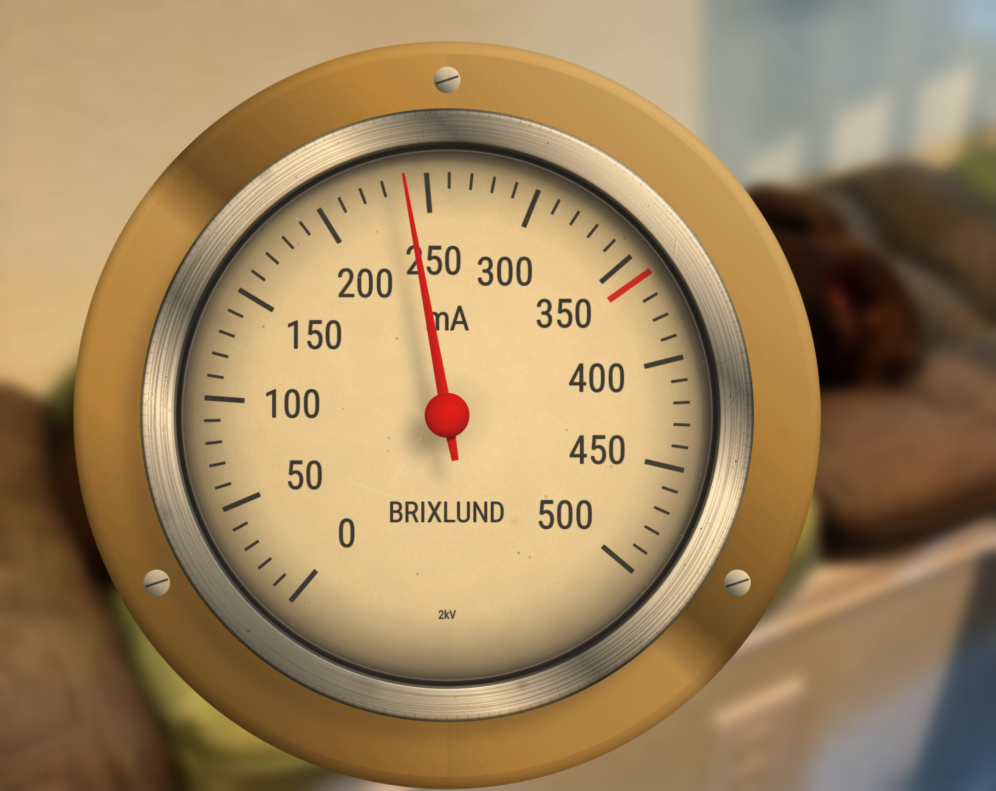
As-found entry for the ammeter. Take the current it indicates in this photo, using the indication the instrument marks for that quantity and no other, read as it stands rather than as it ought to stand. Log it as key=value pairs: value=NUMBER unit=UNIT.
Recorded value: value=240 unit=mA
